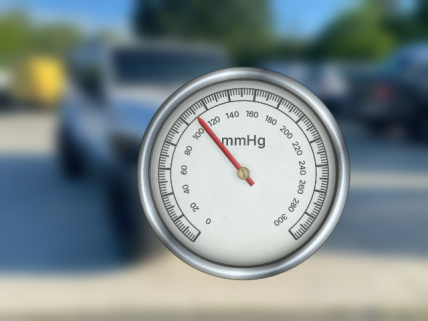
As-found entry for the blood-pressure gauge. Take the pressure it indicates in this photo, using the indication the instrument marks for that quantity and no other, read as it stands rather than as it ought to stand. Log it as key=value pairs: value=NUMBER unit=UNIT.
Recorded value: value=110 unit=mmHg
